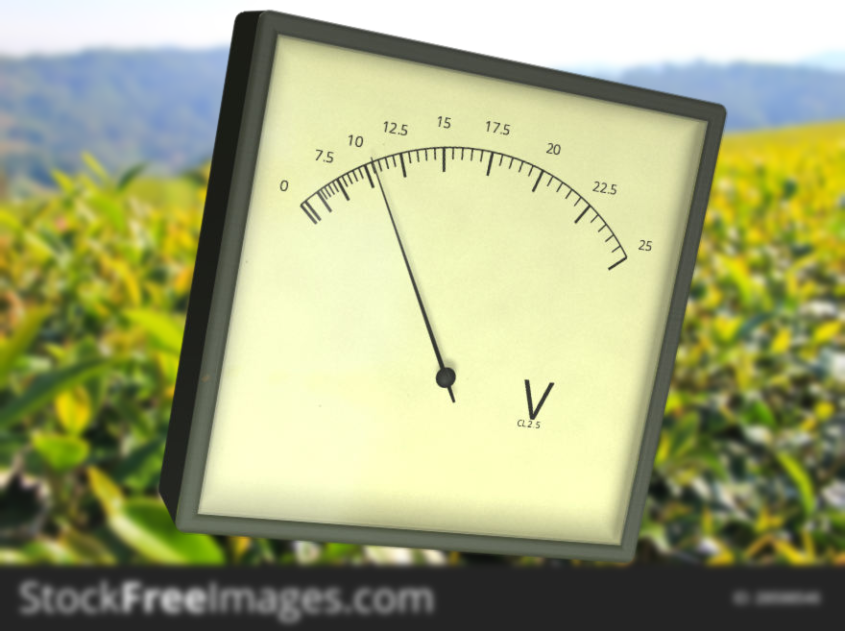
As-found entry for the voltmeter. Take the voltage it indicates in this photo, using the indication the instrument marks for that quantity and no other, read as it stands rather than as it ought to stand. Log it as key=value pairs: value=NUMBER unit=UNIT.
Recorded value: value=10.5 unit=V
